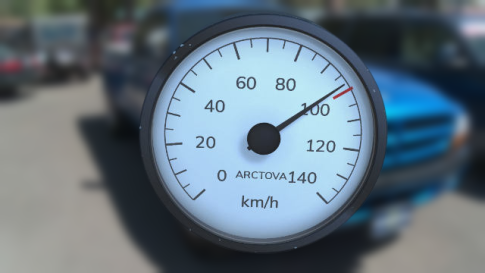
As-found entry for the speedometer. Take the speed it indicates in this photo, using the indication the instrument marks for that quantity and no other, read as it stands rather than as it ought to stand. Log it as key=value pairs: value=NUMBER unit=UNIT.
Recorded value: value=97.5 unit=km/h
